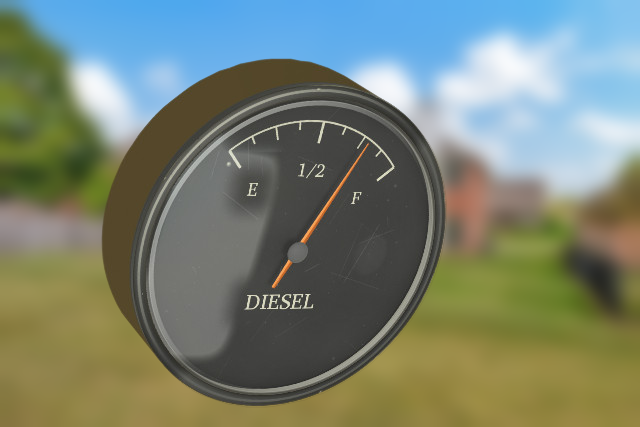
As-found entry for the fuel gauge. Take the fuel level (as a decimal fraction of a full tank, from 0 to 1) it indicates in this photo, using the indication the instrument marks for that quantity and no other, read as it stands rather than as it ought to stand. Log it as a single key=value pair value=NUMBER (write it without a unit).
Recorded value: value=0.75
